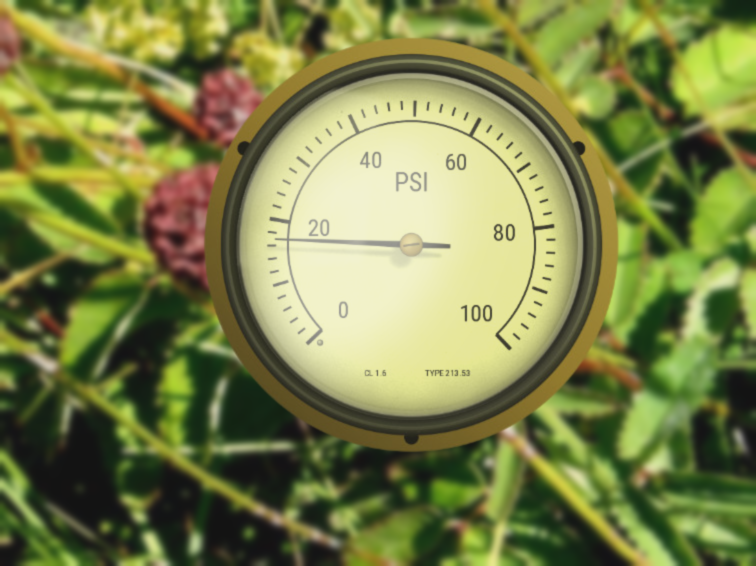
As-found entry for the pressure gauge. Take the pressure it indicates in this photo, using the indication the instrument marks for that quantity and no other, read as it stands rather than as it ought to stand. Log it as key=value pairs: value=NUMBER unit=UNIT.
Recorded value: value=17 unit=psi
